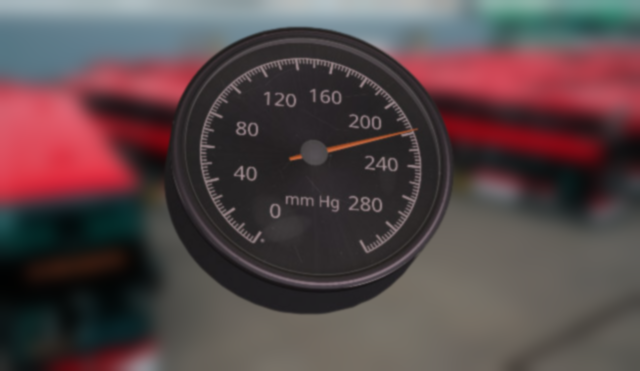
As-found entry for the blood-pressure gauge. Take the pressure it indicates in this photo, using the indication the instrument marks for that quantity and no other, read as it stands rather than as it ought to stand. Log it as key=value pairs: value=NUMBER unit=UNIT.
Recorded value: value=220 unit=mmHg
